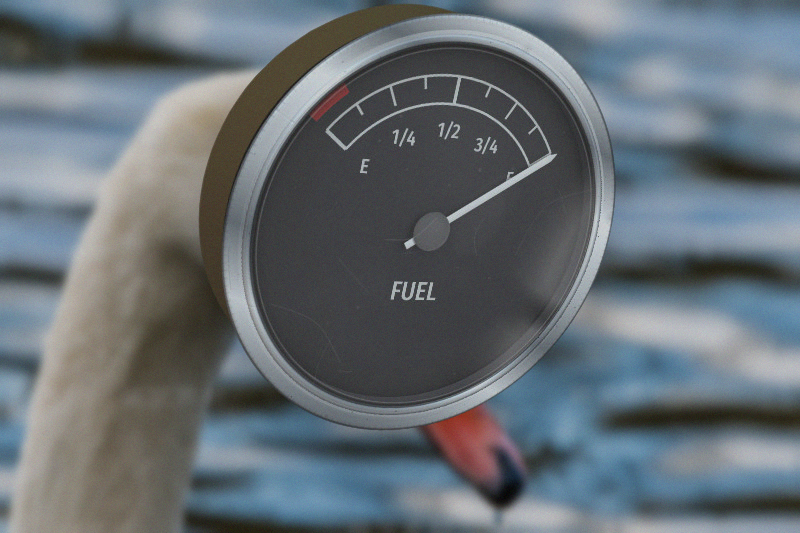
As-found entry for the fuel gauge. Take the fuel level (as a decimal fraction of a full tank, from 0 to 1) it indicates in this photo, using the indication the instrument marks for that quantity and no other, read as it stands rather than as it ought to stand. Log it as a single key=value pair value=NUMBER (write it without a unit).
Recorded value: value=1
